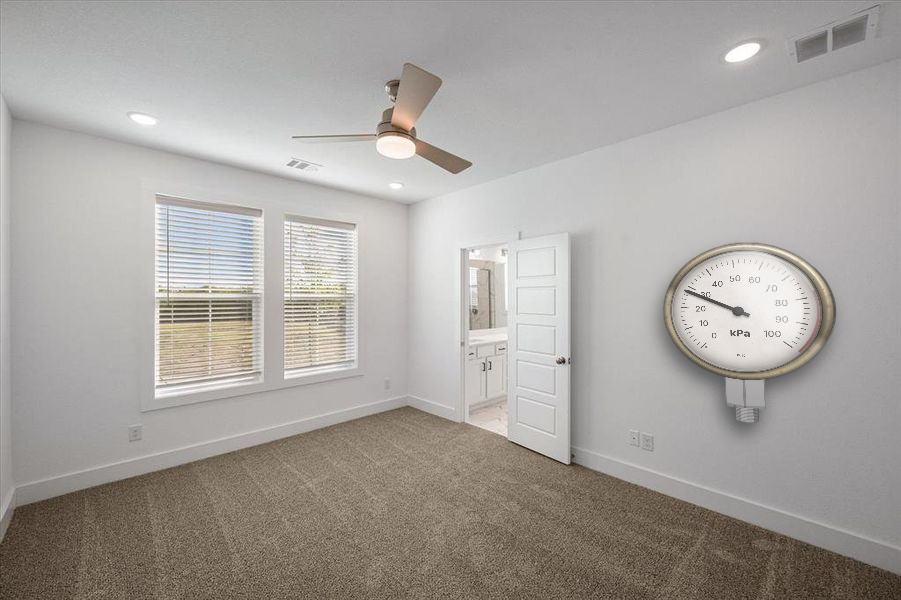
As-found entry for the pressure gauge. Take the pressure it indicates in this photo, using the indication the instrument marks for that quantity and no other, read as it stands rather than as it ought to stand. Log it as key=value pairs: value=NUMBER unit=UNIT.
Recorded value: value=28 unit=kPa
